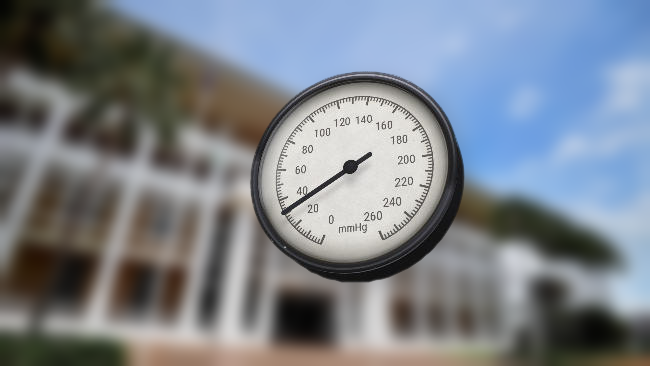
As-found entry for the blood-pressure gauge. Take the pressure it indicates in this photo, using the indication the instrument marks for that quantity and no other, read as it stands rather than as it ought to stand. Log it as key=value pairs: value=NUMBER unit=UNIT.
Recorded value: value=30 unit=mmHg
